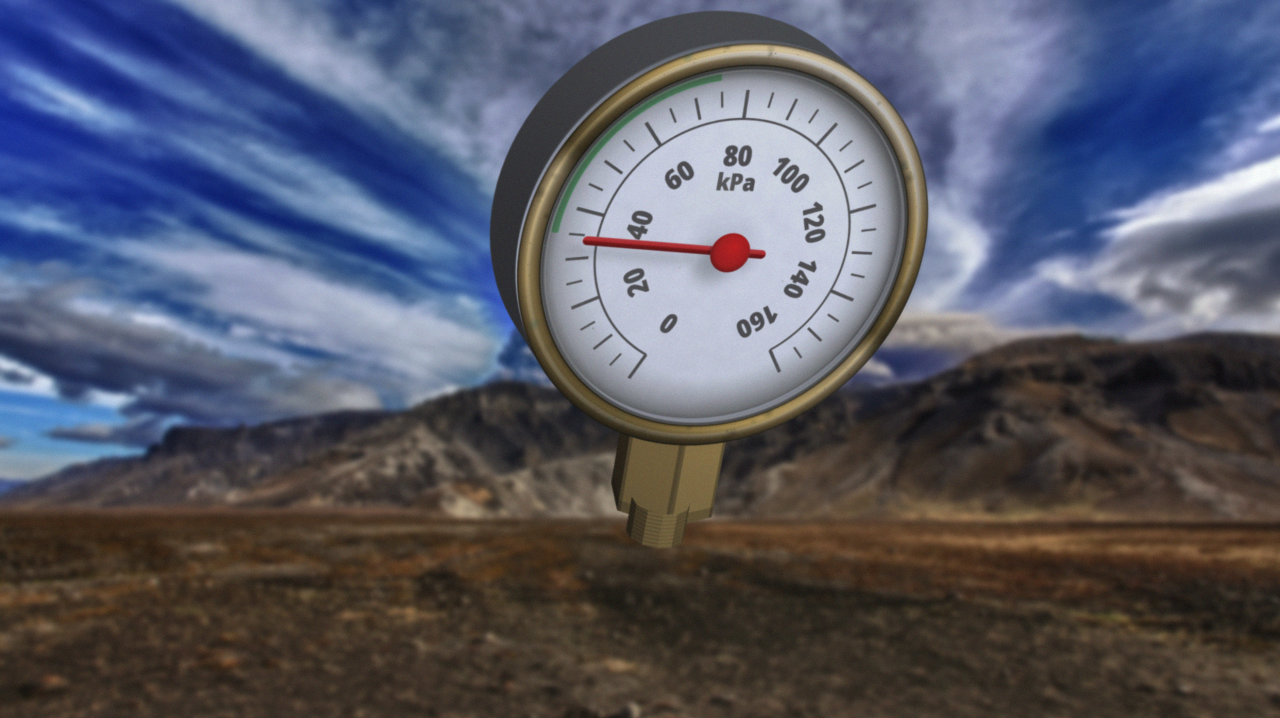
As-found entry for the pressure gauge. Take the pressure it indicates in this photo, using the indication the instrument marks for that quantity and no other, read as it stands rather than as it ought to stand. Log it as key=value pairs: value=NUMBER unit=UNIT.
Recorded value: value=35 unit=kPa
